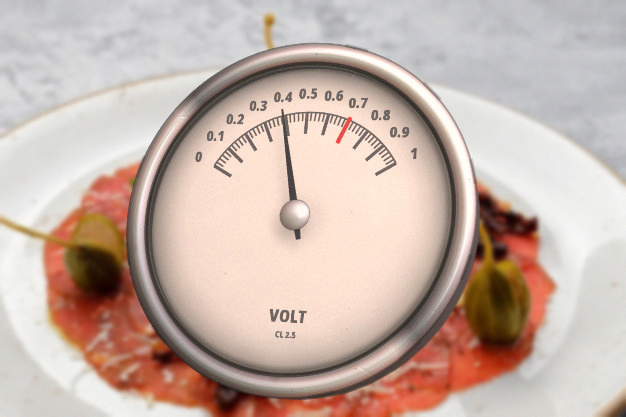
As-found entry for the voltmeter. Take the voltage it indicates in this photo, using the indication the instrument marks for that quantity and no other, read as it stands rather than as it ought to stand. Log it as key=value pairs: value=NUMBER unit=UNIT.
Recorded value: value=0.4 unit=V
